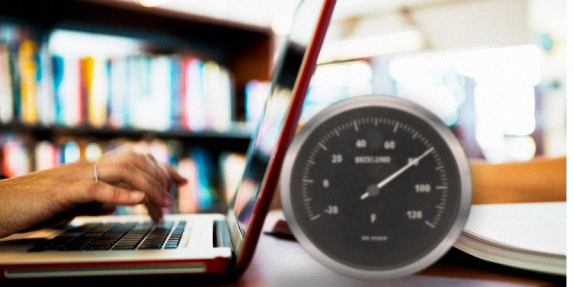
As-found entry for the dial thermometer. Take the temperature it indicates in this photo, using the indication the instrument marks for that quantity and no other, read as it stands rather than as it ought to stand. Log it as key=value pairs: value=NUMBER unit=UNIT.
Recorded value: value=80 unit=°F
